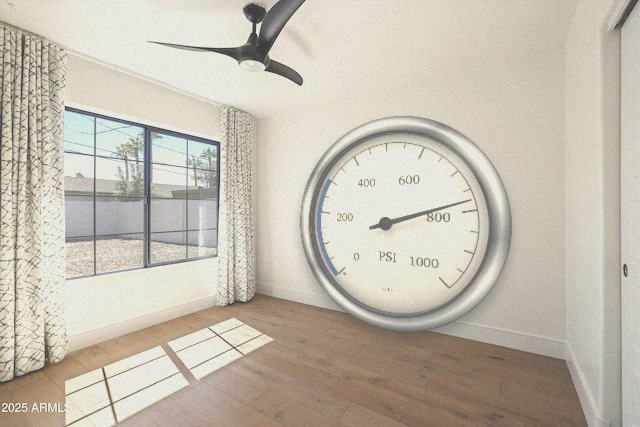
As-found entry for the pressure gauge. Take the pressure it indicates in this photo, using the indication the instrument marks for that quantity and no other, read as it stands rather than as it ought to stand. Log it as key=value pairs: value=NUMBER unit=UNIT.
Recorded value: value=775 unit=psi
